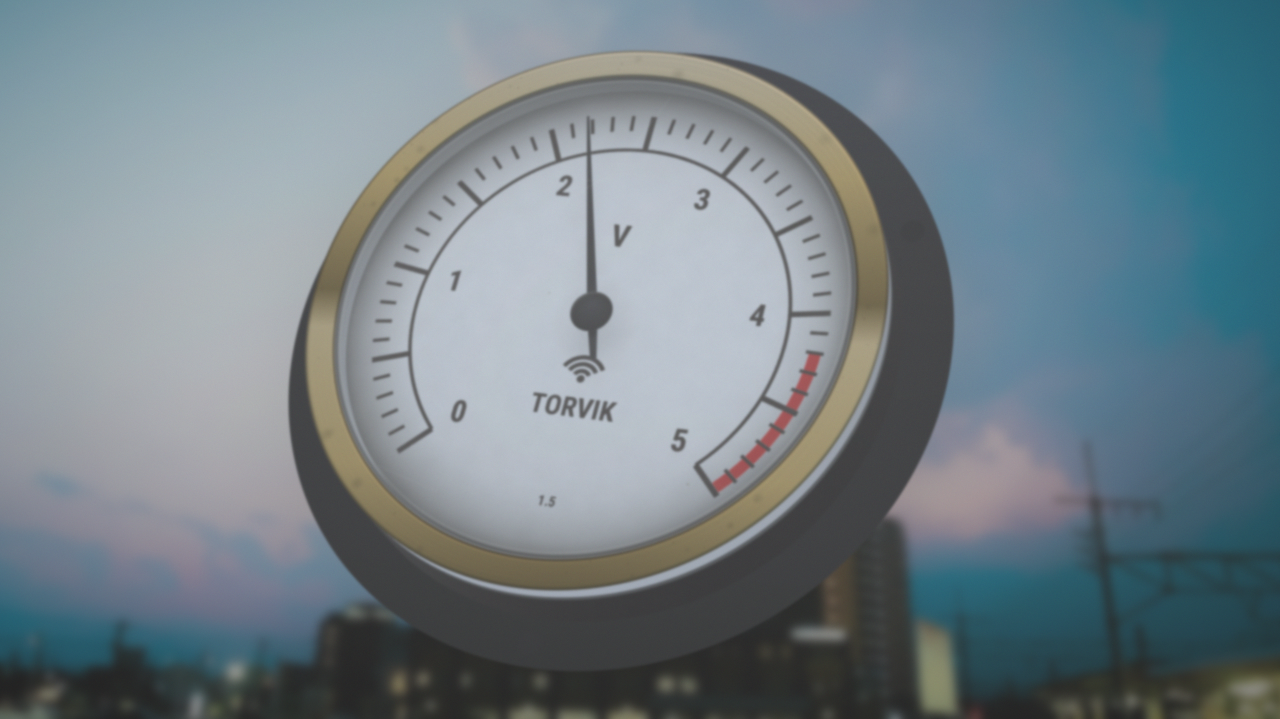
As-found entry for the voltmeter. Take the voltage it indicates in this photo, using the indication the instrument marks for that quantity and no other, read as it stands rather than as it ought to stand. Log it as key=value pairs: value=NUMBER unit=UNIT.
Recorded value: value=2.2 unit=V
